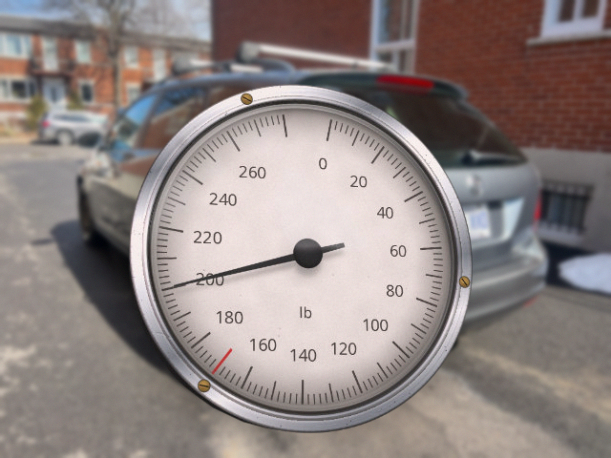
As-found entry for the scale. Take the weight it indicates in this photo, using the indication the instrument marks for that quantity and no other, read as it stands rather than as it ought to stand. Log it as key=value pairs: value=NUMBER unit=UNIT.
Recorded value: value=200 unit=lb
